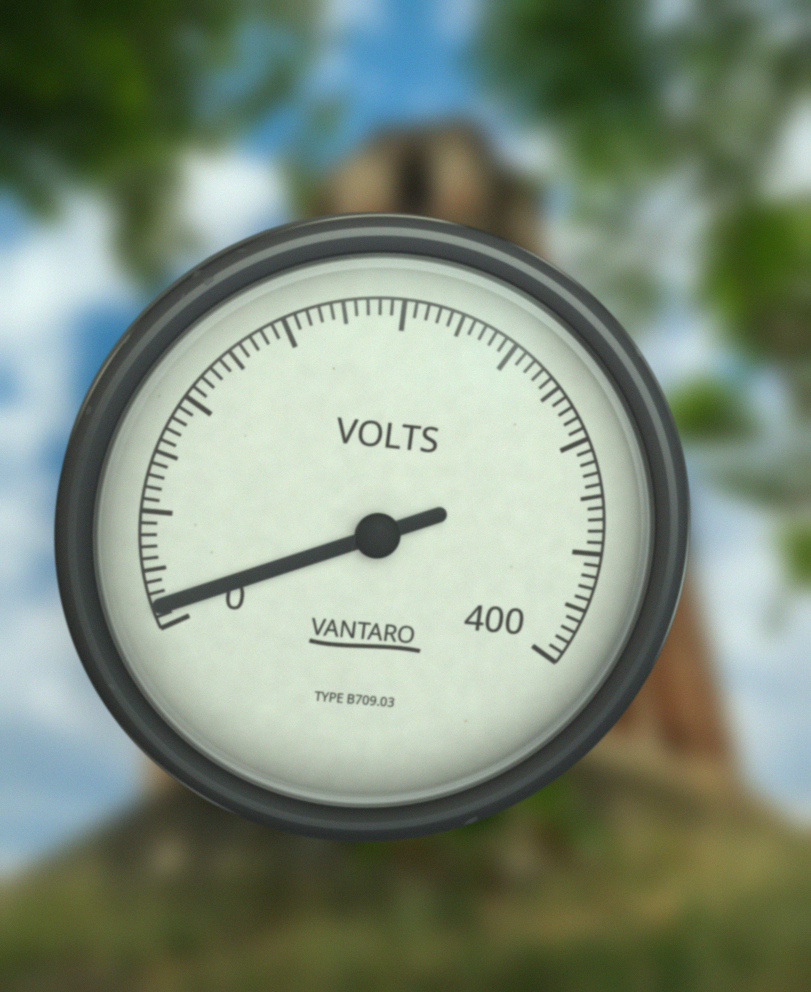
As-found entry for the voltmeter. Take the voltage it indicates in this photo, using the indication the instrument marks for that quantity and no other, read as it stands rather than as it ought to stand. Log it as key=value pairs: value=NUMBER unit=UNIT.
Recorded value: value=10 unit=V
